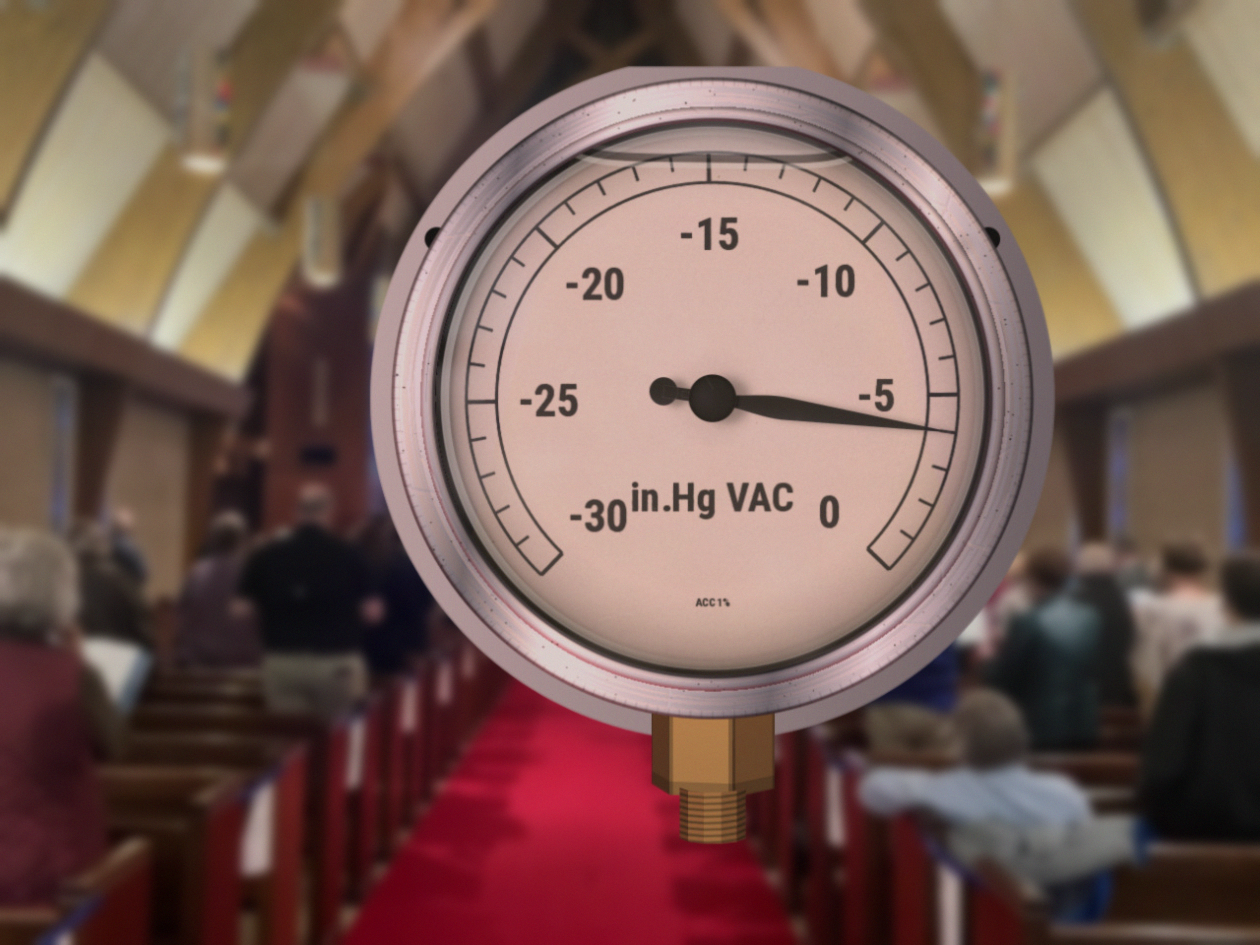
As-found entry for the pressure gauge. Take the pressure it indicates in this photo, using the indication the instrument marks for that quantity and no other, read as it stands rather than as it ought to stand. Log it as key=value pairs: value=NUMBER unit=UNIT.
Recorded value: value=-4 unit=inHg
